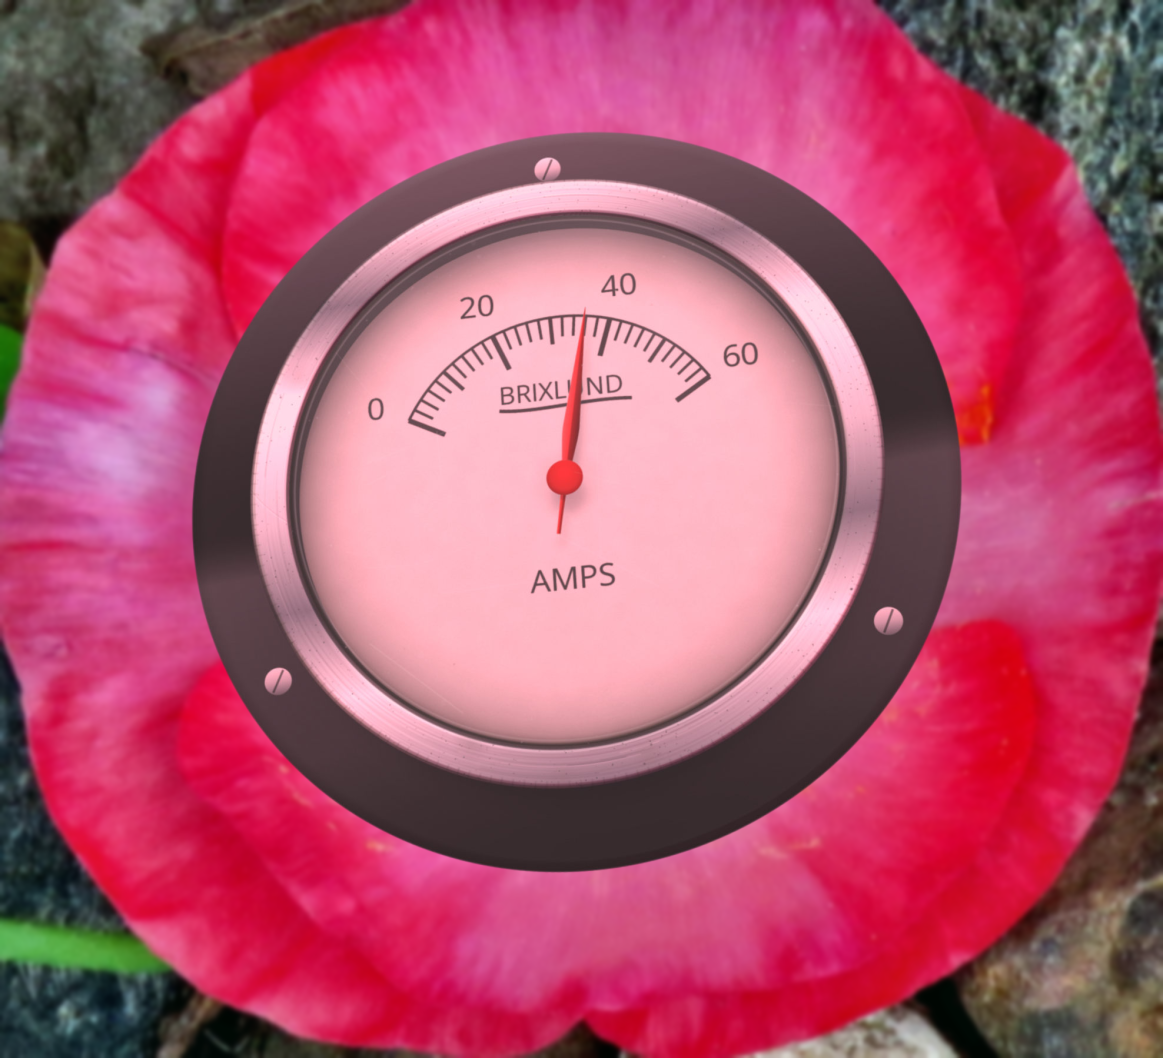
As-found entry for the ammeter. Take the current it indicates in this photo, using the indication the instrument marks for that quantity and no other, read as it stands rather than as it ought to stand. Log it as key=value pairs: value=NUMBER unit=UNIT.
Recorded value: value=36 unit=A
